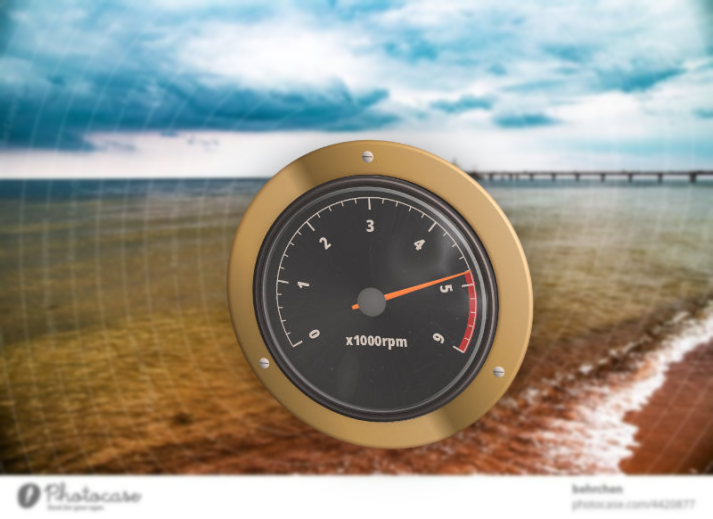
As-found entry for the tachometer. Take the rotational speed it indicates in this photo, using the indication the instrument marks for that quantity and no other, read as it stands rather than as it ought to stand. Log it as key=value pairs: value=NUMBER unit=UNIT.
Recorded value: value=4800 unit=rpm
